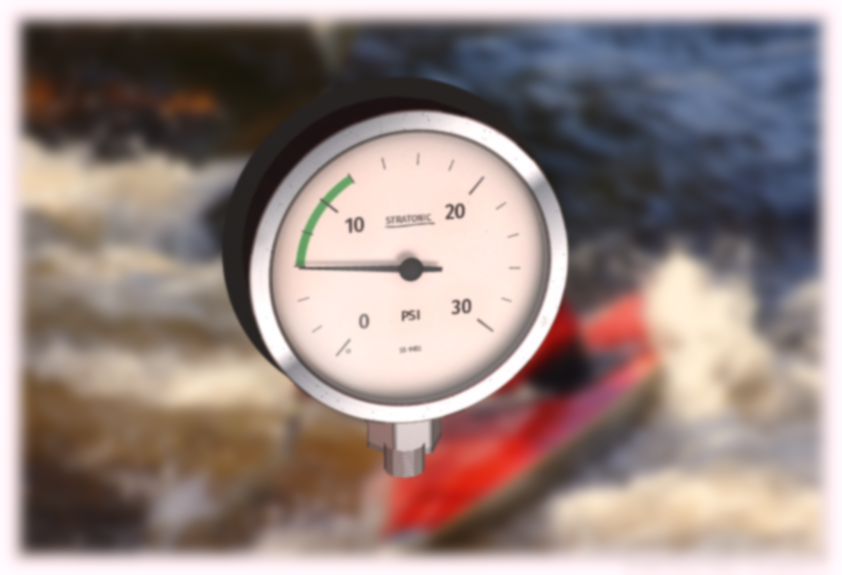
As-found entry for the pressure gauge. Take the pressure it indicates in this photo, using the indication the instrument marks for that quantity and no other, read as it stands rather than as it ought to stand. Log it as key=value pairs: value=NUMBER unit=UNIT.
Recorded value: value=6 unit=psi
